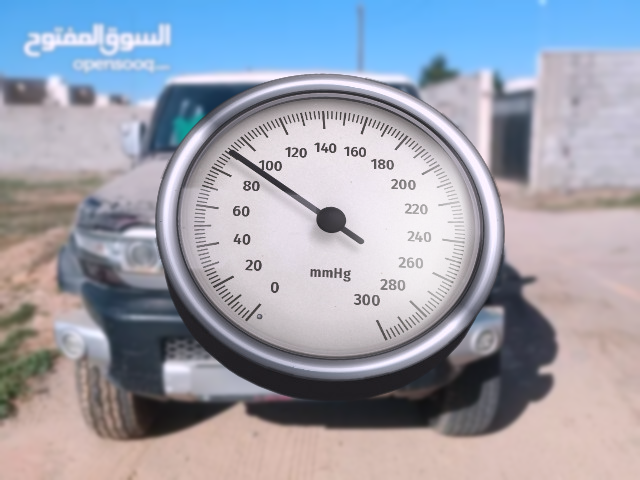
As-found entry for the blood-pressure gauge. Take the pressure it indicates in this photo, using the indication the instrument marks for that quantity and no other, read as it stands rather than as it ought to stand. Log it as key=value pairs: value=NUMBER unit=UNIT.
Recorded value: value=90 unit=mmHg
